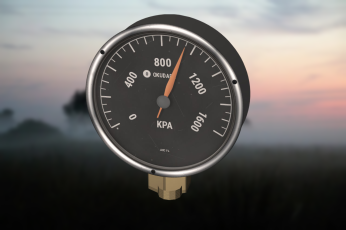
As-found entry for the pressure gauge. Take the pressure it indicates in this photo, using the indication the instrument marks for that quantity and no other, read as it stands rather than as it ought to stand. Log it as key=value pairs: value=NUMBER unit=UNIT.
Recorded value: value=950 unit=kPa
